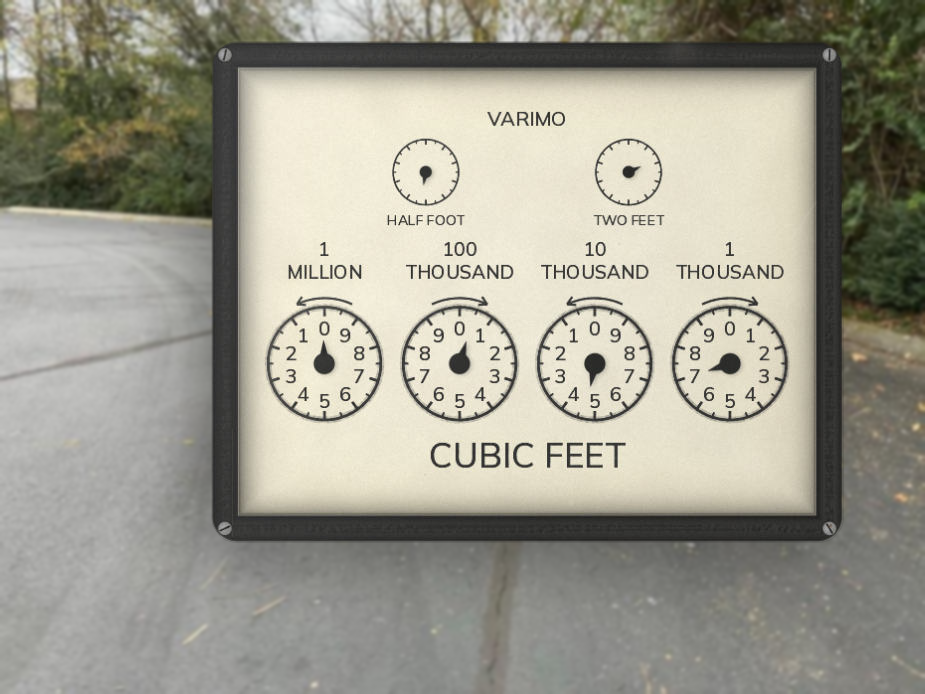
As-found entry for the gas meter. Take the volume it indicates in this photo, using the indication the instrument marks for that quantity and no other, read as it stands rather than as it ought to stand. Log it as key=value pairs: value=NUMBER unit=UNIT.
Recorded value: value=4700 unit=ft³
